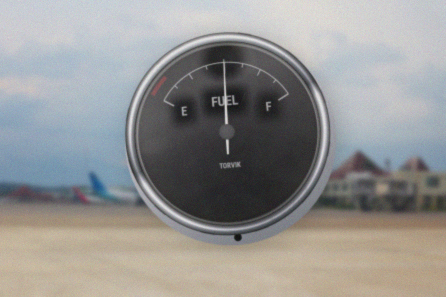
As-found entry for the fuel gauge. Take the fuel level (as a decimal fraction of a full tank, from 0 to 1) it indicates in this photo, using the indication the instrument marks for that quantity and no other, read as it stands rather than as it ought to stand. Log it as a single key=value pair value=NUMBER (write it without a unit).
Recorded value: value=0.5
